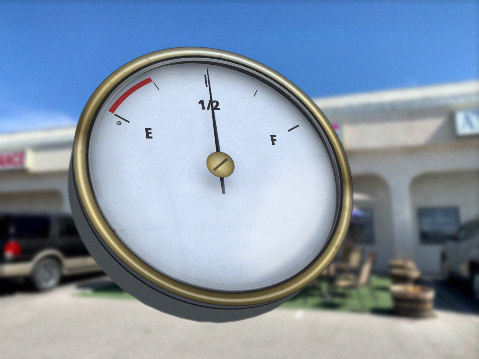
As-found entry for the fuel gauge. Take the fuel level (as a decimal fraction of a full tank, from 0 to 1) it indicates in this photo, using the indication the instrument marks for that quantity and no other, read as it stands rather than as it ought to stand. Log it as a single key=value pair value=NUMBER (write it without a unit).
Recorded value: value=0.5
